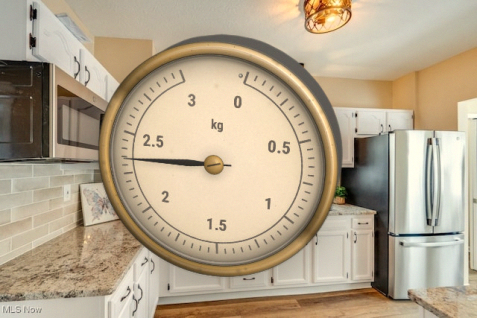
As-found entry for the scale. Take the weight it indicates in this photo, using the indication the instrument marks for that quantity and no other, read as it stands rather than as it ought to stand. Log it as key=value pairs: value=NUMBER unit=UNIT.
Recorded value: value=2.35 unit=kg
